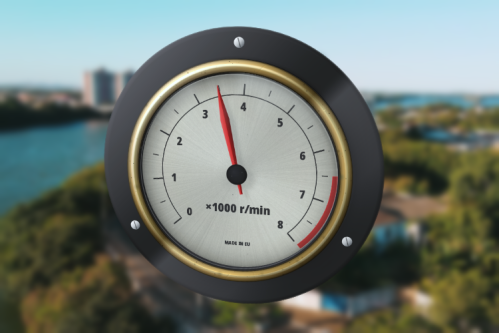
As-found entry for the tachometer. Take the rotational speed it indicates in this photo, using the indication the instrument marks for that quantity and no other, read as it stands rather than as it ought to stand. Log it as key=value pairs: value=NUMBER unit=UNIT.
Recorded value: value=3500 unit=rpm
